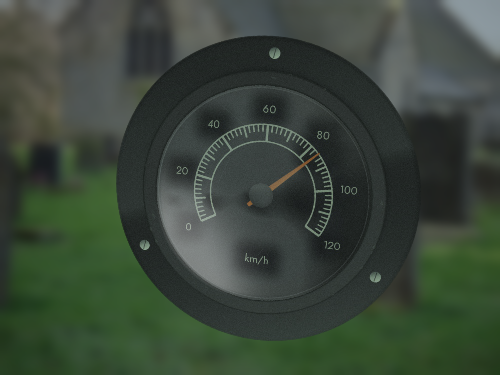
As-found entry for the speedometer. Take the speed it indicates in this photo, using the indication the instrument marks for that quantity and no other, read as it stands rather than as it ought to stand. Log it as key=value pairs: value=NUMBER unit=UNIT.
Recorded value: value=84 unit=km/h
